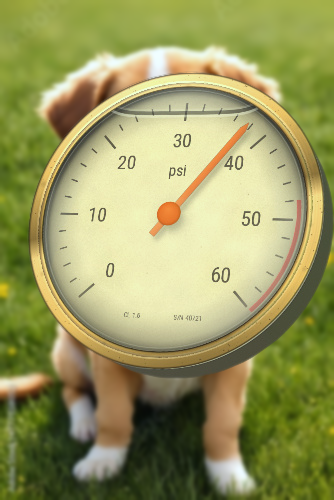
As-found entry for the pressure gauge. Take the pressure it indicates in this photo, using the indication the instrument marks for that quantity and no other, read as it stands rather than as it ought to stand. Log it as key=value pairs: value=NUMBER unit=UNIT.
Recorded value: value=38 unit=psi
